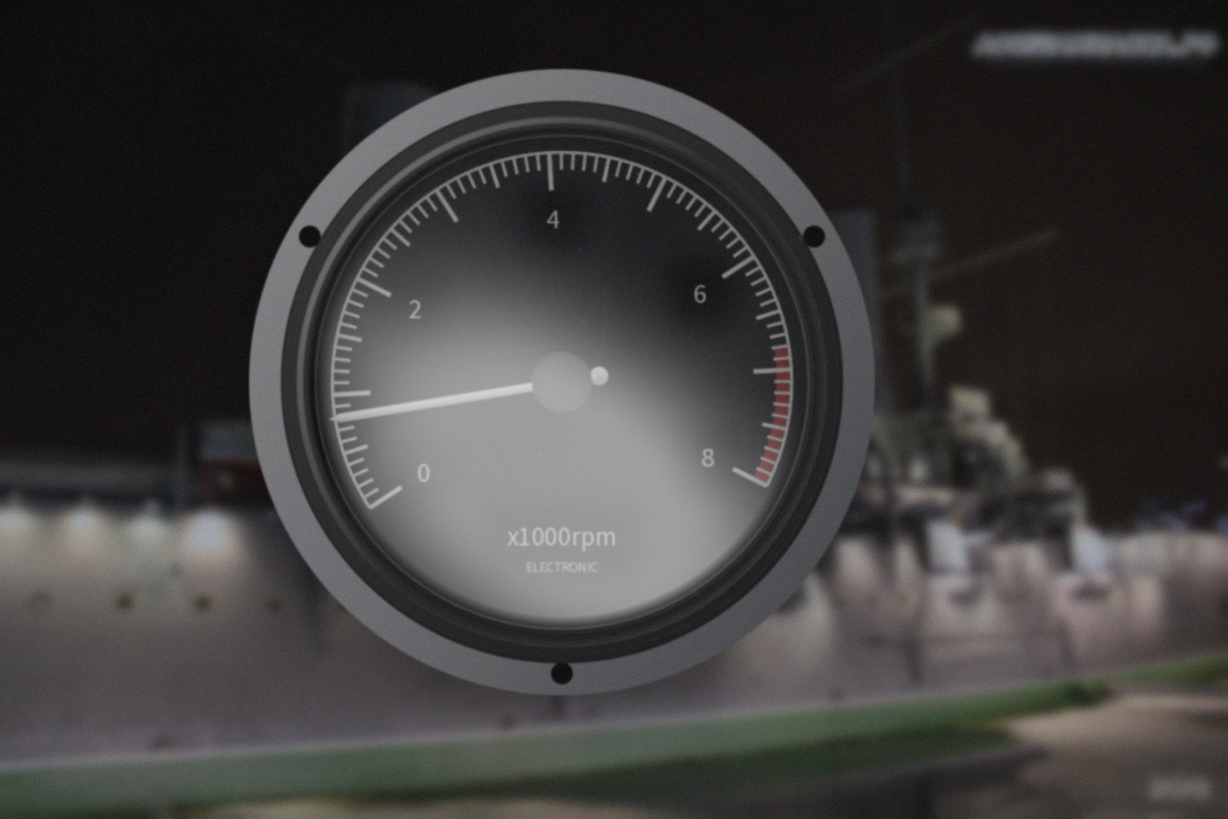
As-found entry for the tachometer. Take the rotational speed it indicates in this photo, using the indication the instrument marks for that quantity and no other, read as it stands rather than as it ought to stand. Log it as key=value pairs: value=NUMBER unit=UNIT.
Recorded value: value=800 unit=rpm
